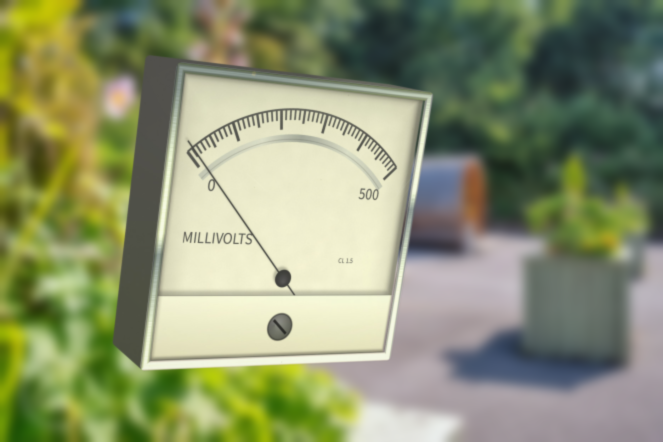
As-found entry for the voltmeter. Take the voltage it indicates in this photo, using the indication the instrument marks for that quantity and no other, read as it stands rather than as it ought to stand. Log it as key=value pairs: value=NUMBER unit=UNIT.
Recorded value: value=10 unit=mV
